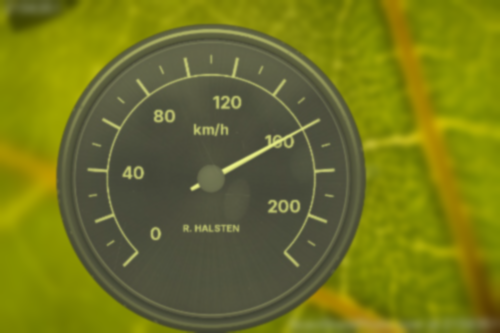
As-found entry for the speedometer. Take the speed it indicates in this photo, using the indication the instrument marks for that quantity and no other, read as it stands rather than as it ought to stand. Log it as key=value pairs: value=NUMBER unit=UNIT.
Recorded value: value=160 unit=km/h
